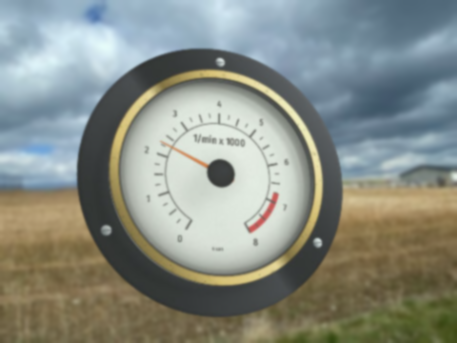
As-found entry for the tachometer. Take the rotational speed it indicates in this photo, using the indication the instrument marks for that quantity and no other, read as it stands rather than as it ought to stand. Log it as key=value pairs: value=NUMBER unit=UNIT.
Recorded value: value=2250 unit=rpm
